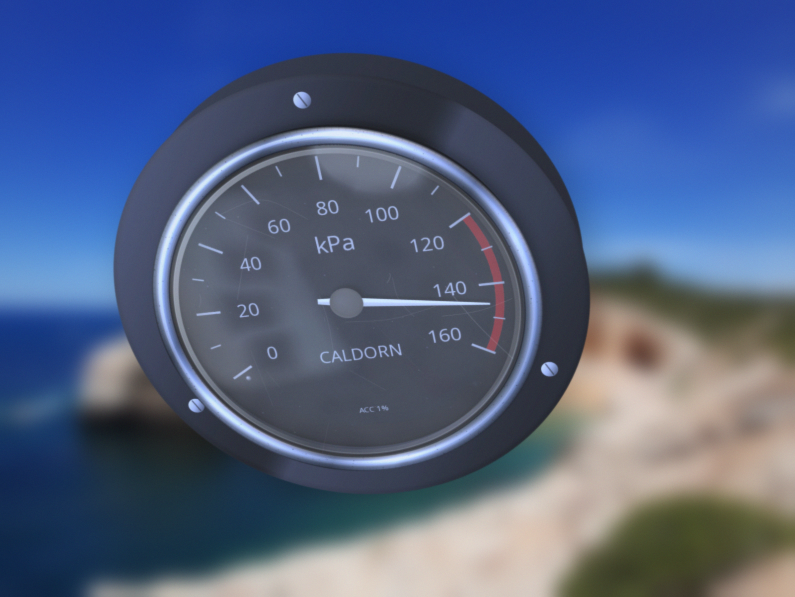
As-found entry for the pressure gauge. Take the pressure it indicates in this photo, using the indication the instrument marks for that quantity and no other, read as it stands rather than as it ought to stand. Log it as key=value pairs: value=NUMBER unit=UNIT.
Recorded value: value=145 unit=kPa
